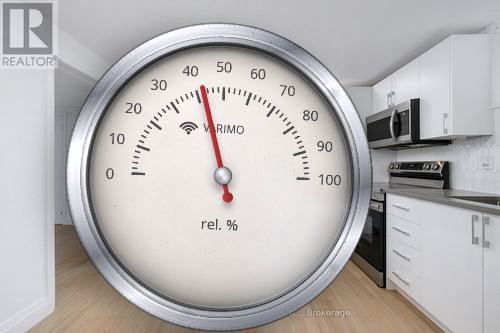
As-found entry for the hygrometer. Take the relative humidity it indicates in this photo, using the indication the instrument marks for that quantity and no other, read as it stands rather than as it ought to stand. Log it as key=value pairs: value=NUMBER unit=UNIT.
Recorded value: value=42 unit=%
